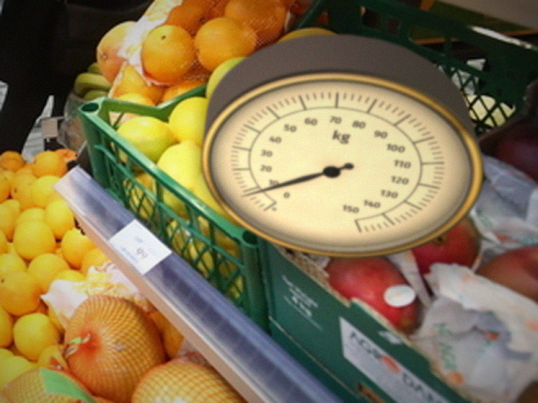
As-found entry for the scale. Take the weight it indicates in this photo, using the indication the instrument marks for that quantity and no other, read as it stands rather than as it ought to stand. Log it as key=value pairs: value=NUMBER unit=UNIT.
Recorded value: value=10 unit=kg
